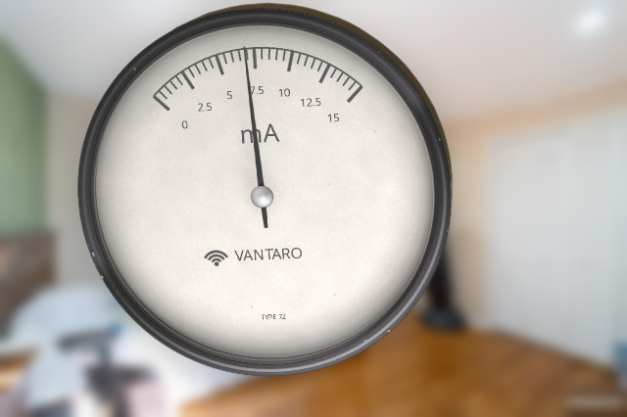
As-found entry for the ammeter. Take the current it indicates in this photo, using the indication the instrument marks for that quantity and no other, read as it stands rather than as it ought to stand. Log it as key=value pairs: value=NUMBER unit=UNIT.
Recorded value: value=7 unit=mA
